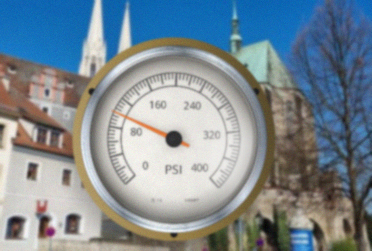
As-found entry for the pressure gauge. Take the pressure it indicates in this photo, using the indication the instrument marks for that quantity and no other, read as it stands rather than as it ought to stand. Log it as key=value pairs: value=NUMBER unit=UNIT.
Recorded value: value=100 unit=psi
